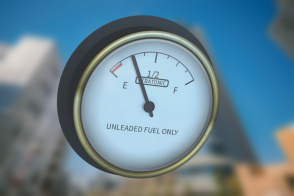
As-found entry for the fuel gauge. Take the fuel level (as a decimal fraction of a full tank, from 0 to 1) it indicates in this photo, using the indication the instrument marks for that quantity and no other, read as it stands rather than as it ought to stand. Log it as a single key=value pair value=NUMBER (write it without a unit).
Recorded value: value=0.25
